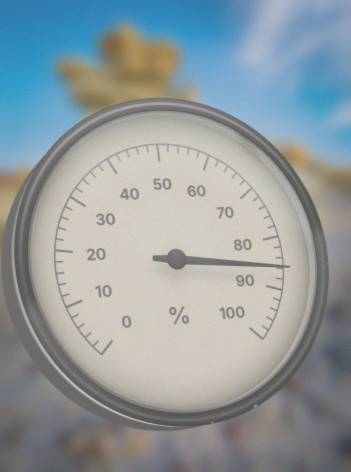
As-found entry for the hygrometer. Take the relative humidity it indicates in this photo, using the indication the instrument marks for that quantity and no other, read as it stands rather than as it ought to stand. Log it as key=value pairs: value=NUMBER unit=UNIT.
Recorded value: value=86 unit=%
